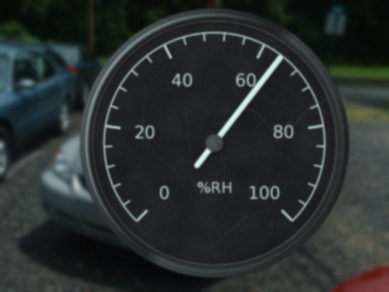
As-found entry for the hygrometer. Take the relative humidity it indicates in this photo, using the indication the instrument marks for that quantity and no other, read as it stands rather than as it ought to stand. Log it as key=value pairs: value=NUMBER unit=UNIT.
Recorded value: value=64 unit=%
